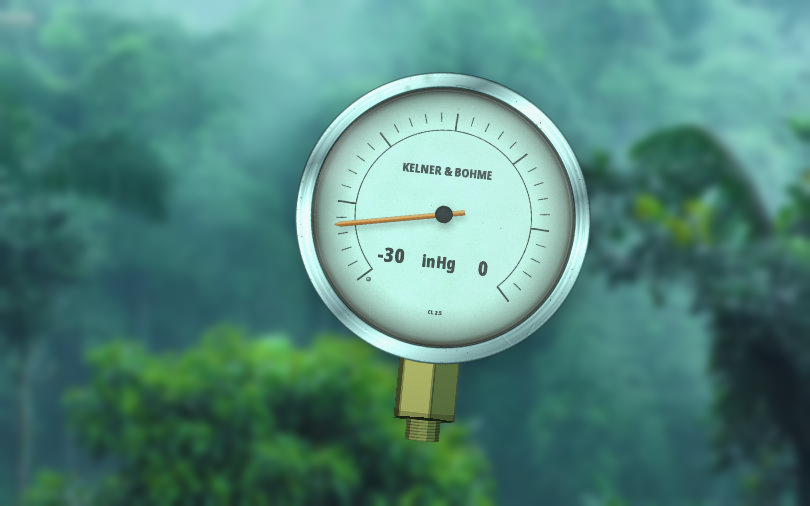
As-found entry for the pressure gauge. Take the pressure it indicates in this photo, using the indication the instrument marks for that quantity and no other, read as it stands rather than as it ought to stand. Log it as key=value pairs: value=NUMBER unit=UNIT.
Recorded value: value=-26.5 unit=inHg
